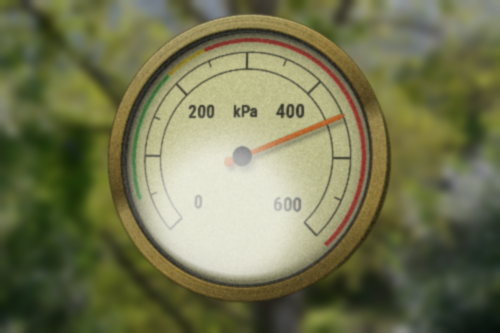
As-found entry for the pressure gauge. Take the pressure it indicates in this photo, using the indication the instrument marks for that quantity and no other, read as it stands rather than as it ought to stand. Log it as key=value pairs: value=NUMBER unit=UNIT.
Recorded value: value=450 unit=kPa
